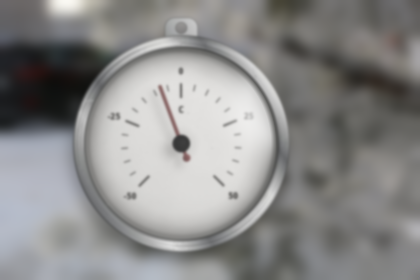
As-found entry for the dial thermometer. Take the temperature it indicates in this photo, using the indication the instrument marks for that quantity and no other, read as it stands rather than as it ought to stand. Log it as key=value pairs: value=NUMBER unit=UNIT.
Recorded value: value=-7.5 unit=°C
